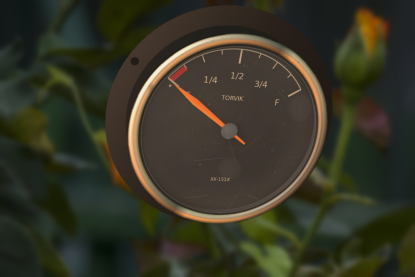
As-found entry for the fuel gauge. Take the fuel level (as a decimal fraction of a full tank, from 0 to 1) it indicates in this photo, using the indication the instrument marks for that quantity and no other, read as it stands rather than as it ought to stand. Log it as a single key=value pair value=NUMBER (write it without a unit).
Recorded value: value=0
